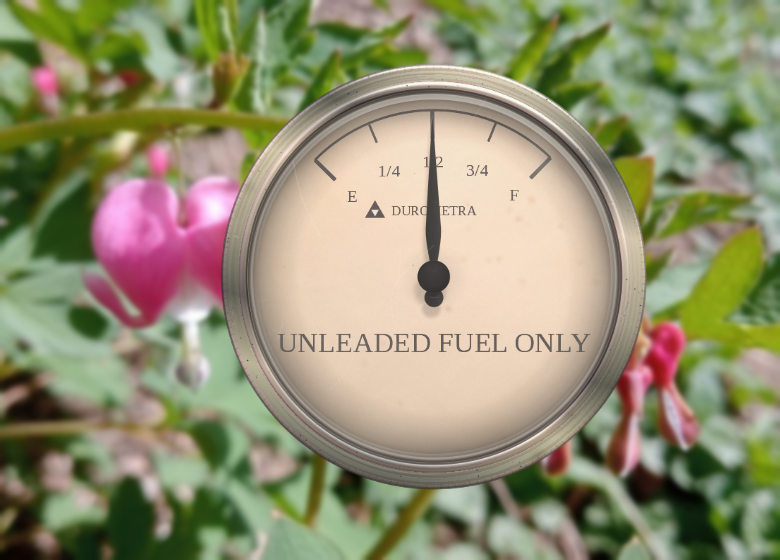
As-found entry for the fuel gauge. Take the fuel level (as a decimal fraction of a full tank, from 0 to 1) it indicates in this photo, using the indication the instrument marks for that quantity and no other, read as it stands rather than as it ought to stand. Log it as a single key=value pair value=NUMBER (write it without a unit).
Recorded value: value=0.5
